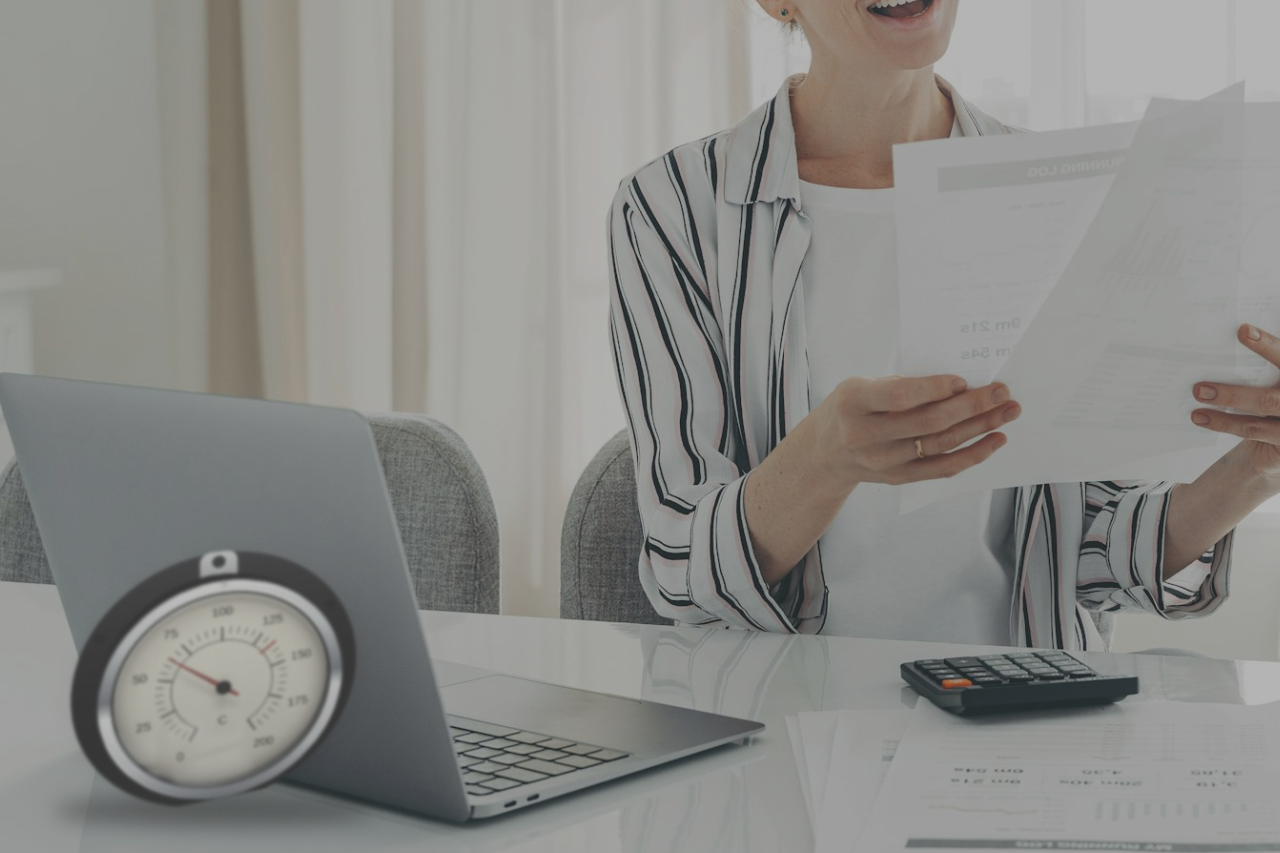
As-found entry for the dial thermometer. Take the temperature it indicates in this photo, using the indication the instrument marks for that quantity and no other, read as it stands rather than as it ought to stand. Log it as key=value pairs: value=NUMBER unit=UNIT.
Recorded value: value=65 unit=°C
